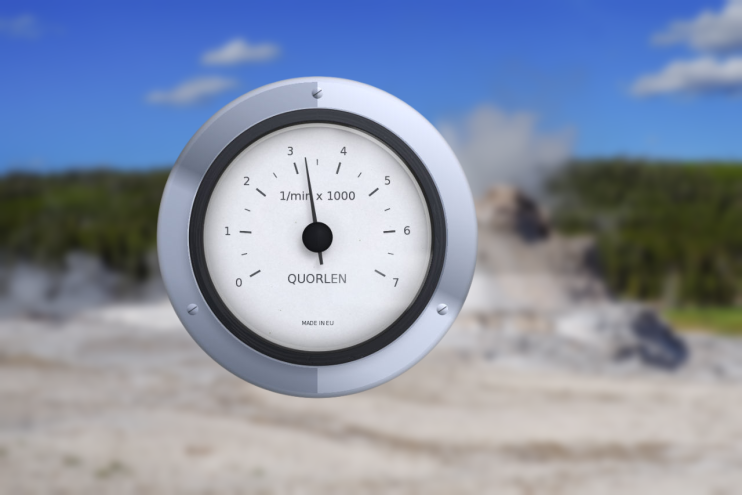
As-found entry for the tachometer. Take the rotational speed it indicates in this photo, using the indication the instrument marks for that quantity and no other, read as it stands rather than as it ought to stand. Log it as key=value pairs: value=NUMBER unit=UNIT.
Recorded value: value=3250 unit=rpm
